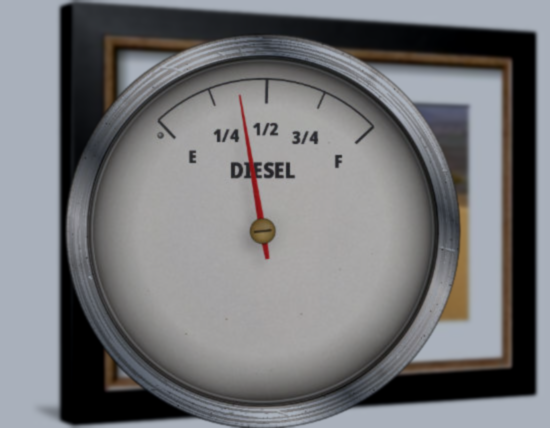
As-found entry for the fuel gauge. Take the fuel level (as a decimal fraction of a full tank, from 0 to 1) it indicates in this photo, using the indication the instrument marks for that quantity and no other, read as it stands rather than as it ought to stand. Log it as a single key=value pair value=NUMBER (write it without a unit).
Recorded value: value=0.375
